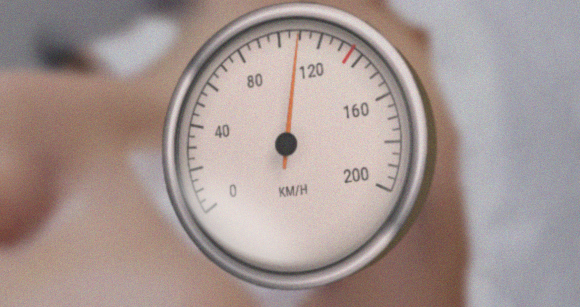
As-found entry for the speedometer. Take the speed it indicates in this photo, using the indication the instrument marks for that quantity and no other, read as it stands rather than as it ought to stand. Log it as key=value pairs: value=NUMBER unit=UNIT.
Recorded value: value=110 unit=km/h
